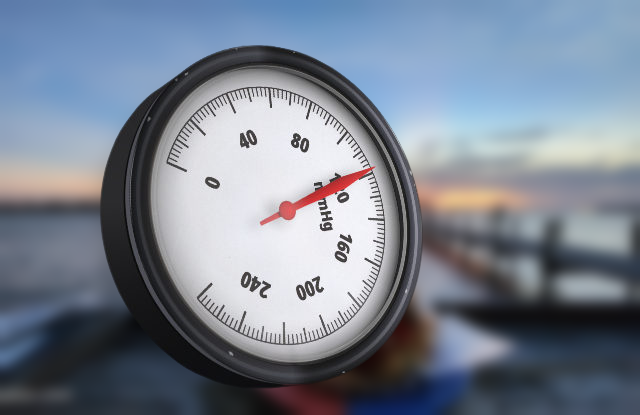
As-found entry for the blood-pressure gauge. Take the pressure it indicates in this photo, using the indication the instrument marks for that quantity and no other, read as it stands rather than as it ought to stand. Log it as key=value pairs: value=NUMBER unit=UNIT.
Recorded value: value=118 unit=mmHg
